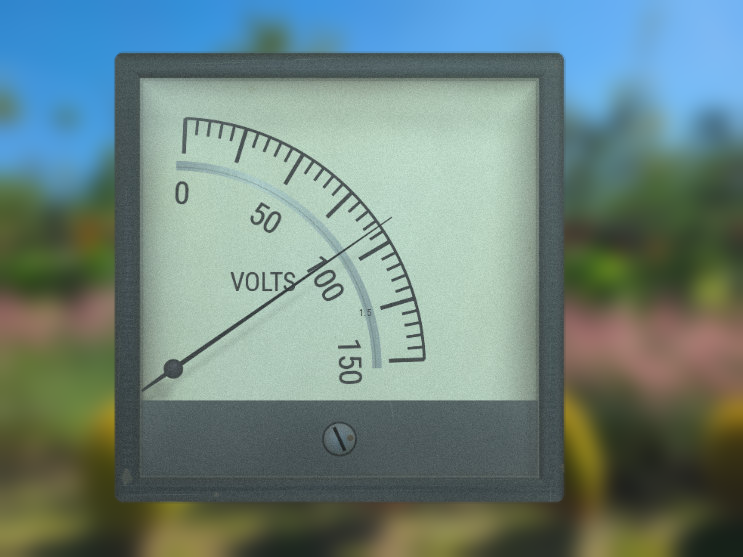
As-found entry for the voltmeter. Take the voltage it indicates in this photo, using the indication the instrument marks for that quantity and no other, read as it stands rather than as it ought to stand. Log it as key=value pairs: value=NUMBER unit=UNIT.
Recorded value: value=92.5 unit=V
